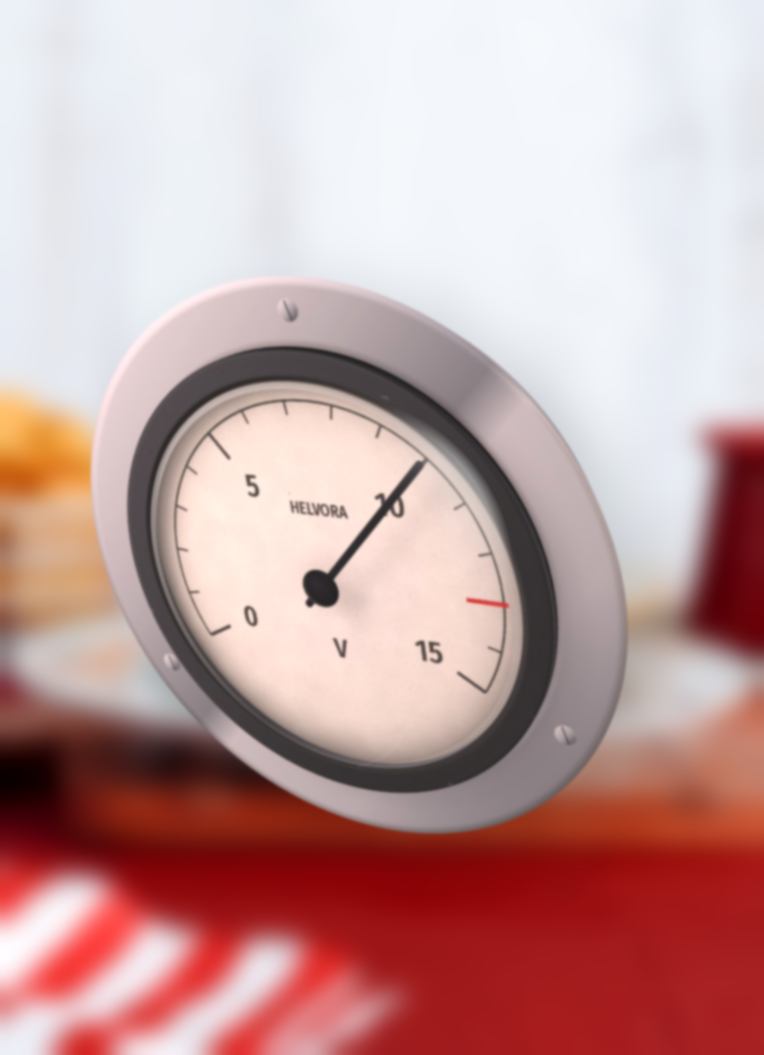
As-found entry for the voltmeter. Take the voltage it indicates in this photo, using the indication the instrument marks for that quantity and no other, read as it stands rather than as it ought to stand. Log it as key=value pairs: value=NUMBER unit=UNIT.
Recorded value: value=10 unit=V
